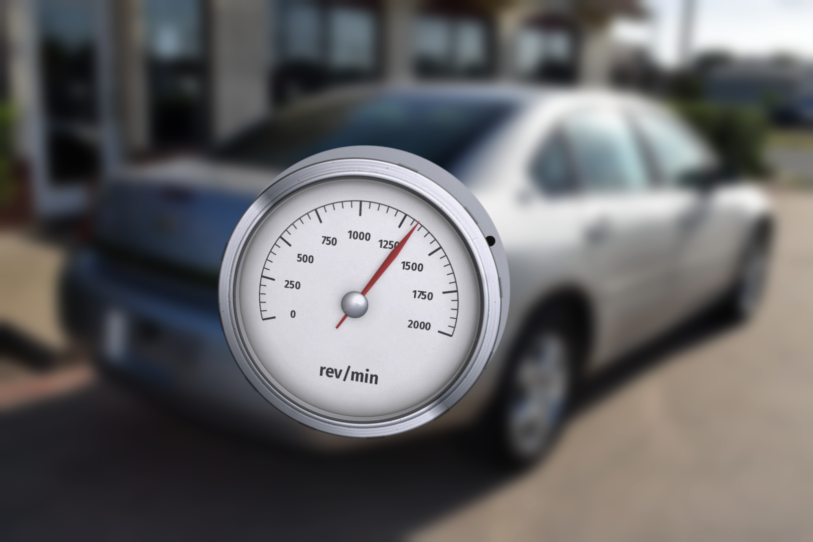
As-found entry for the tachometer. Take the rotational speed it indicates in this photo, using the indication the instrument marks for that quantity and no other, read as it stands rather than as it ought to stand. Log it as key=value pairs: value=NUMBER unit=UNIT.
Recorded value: value=1325 unit=rpm
